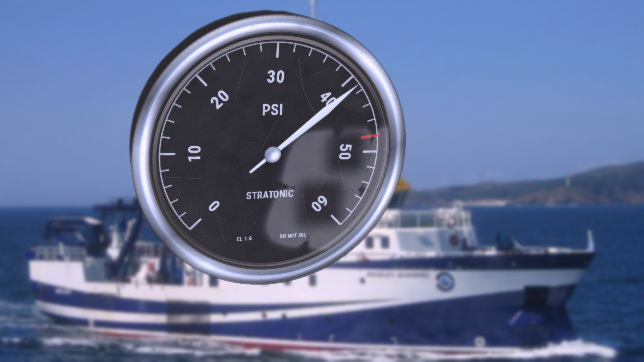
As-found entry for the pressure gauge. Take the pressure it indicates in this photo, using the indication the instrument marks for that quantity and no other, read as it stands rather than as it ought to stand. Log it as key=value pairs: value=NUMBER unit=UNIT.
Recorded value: value=41 unit=psi
